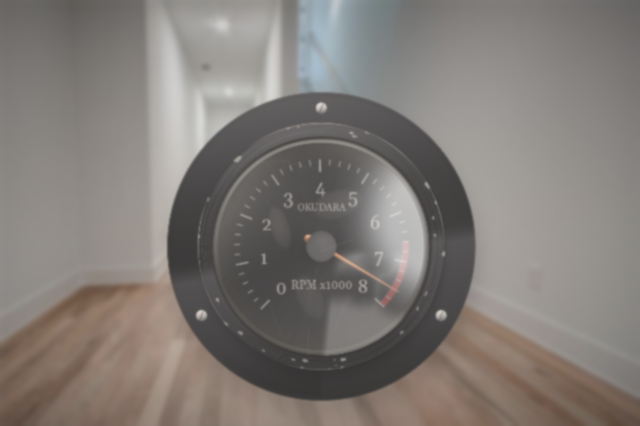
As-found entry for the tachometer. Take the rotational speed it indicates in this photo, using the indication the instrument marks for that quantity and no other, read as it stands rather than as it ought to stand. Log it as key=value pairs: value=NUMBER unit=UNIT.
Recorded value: value=7600 unit=rpm
